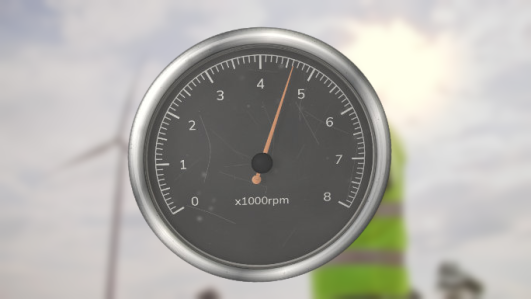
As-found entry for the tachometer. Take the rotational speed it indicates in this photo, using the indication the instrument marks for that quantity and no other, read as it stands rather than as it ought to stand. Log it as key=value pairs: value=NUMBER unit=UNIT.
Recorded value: value=4600 unit=rpm
